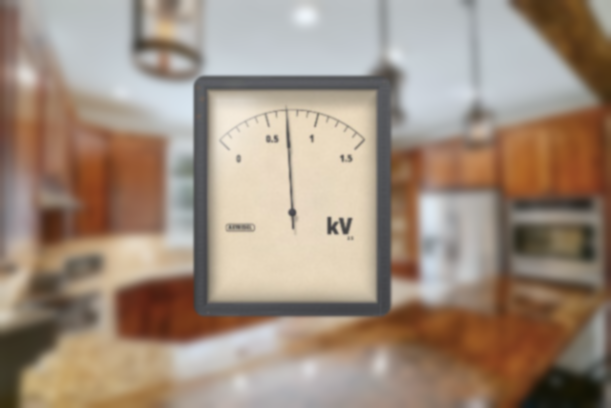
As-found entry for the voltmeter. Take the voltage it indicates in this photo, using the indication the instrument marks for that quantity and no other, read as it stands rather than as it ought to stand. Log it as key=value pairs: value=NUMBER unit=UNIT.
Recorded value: value=0.7 unit=kV
